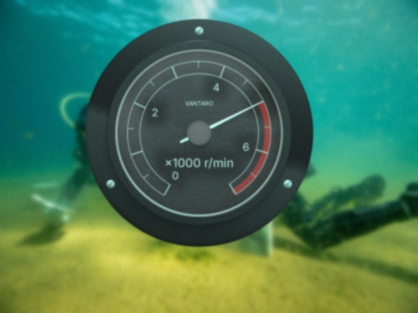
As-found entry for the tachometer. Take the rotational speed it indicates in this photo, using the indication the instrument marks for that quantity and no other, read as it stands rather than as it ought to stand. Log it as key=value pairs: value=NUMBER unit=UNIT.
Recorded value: value=5000 unit=rpm
